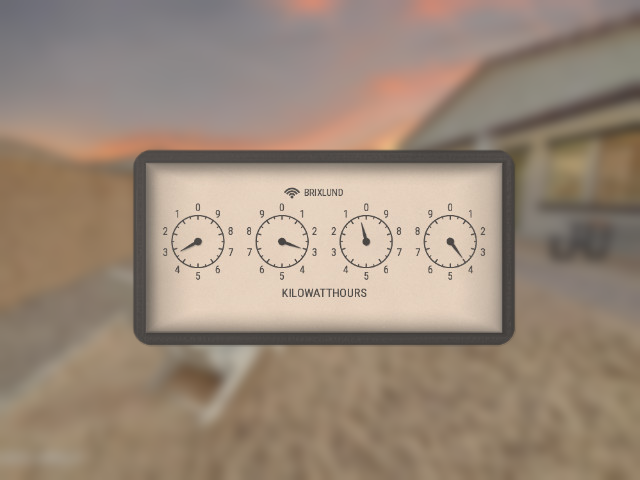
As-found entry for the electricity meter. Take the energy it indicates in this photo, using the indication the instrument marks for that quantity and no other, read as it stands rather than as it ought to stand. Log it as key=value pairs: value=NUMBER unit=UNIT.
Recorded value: value=3304 unit=kWh
